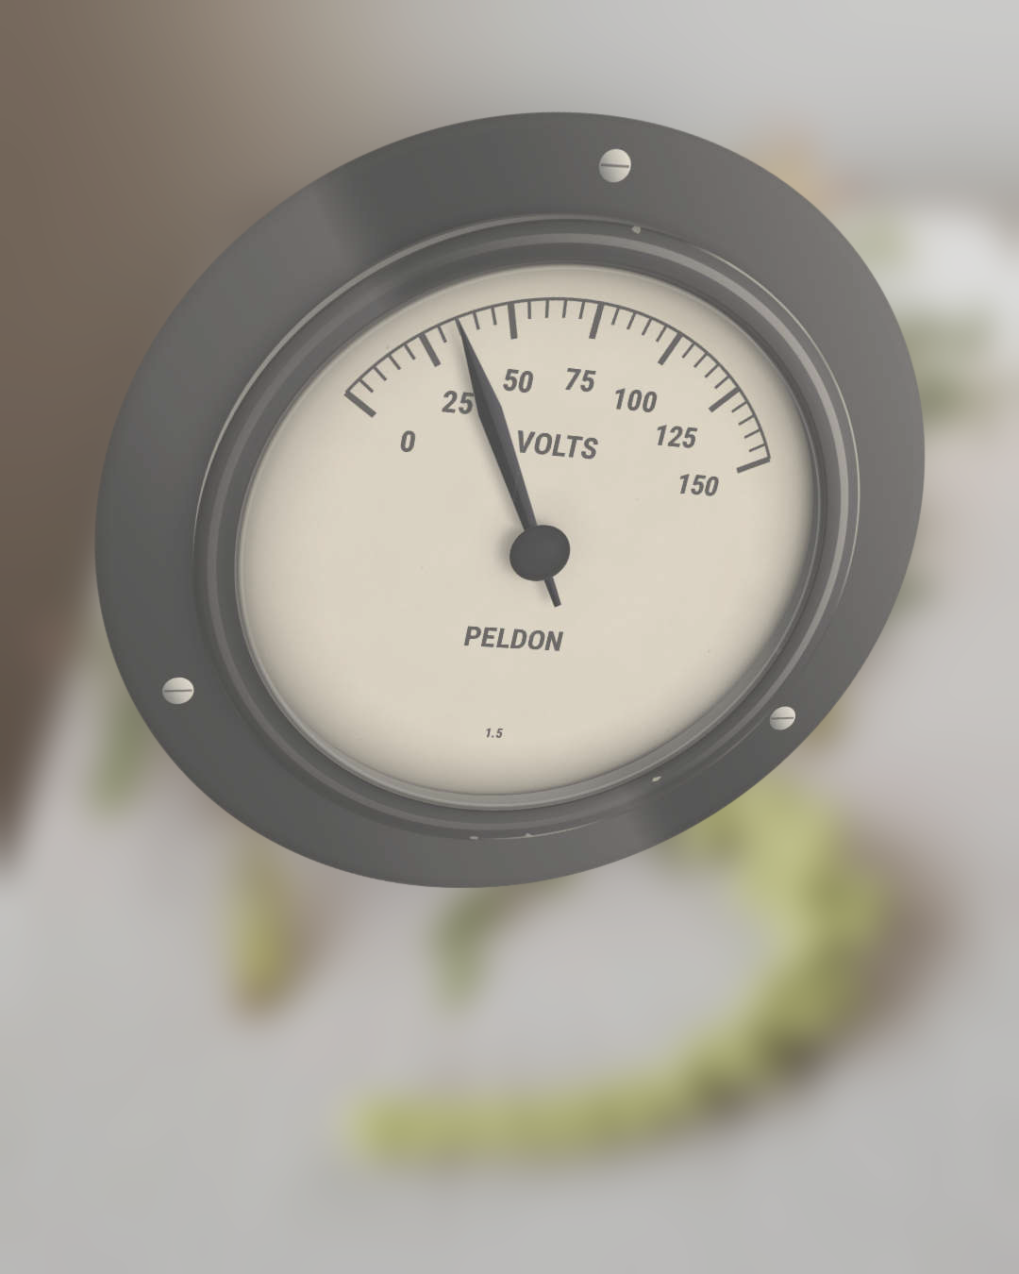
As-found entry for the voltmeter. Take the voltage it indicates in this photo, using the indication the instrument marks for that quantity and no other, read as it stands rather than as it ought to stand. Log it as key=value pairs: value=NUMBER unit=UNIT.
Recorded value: value=35 unit=V
